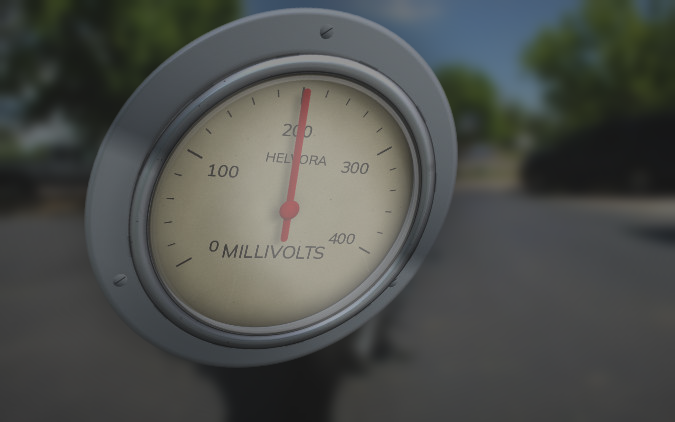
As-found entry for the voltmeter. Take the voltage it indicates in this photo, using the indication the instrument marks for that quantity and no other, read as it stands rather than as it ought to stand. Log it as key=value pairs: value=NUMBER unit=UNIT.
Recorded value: value=200 unit=mV
